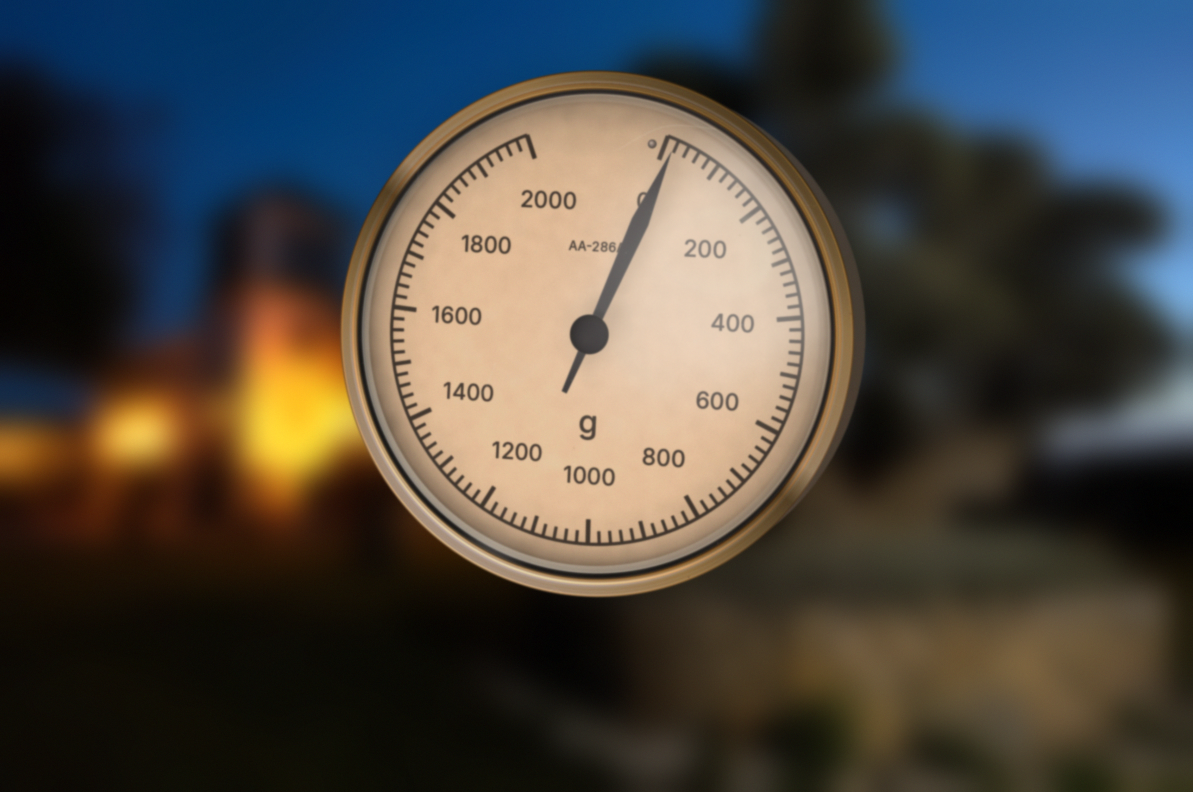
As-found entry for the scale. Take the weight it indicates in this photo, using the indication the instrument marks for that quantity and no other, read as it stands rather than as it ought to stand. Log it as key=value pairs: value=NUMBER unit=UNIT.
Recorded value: value=20 unit=g
